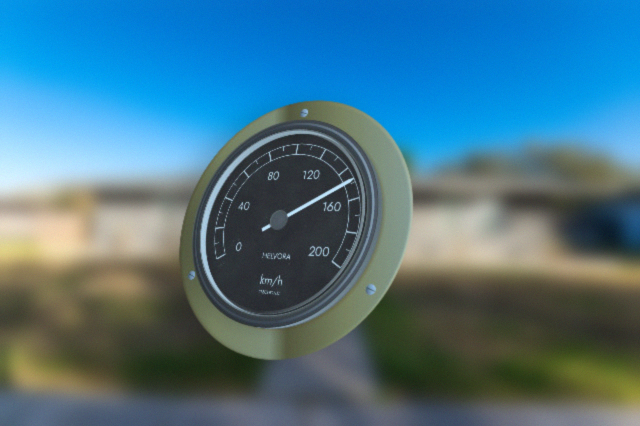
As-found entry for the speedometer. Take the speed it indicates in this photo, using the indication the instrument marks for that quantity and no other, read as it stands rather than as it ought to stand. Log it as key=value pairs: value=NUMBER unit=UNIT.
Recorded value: value=150 unit=km/h
